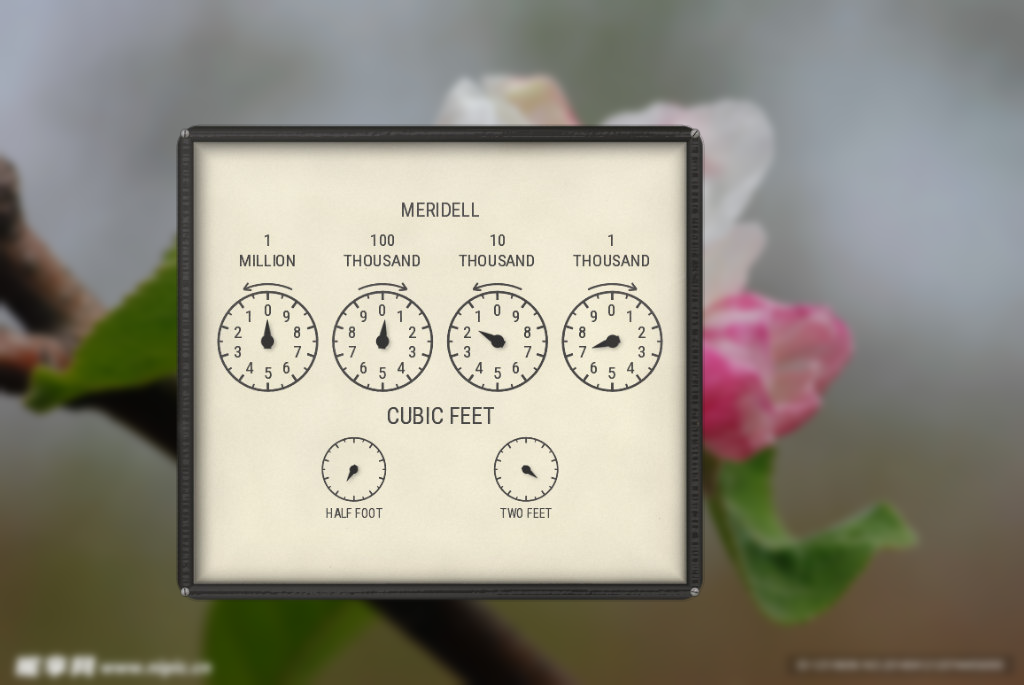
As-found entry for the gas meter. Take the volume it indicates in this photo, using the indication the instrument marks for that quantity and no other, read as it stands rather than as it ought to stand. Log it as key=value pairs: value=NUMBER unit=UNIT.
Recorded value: value=1700 unit=ft³
